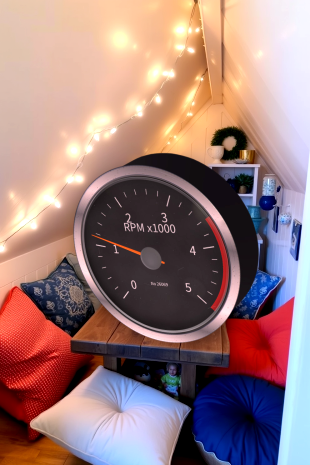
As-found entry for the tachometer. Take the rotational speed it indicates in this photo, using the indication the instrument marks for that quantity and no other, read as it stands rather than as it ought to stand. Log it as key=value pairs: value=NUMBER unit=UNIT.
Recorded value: value=1200 unit=rpm
